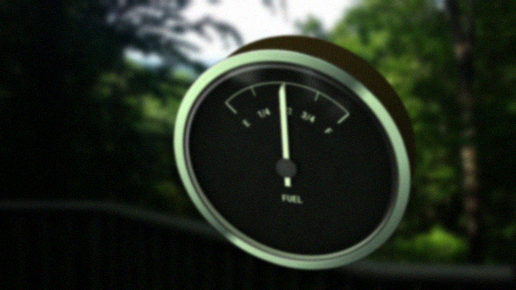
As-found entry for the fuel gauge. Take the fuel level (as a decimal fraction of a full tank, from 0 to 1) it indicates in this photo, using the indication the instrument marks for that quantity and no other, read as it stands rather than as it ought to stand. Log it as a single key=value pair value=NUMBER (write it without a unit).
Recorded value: value=0.5
